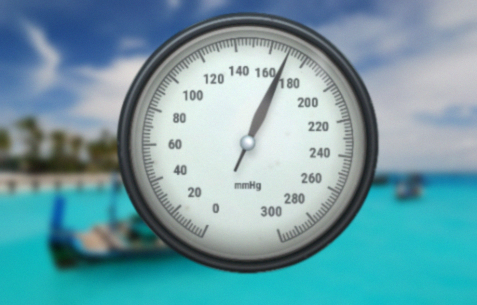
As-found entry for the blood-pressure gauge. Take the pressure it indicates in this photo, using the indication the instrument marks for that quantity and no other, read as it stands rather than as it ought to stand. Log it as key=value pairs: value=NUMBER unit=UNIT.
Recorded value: value=170 unit=mmHg
